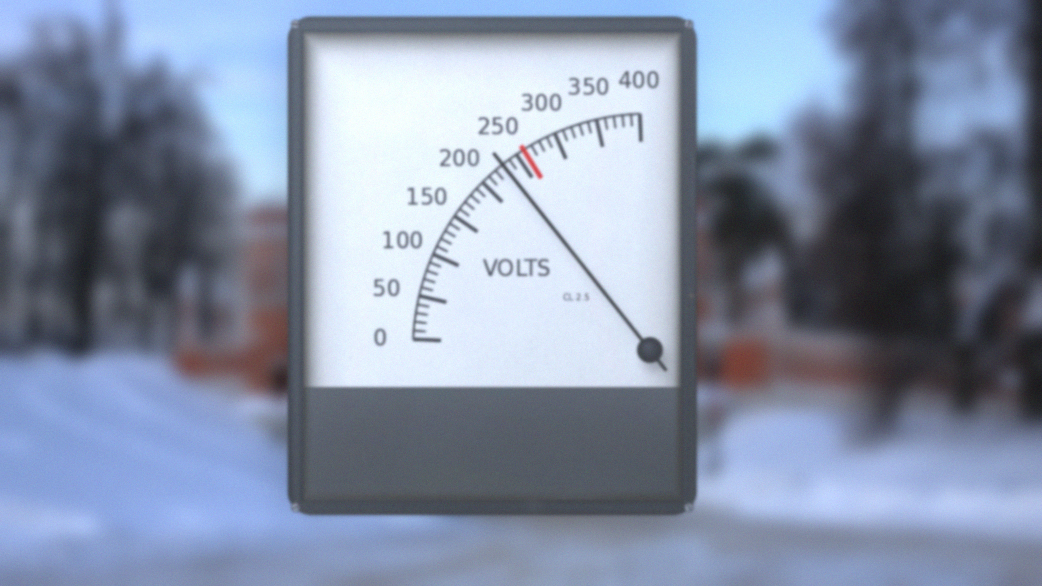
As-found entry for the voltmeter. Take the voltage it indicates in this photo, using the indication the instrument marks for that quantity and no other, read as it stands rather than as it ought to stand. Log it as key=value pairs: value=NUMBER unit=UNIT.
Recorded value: value=230 unit=V
